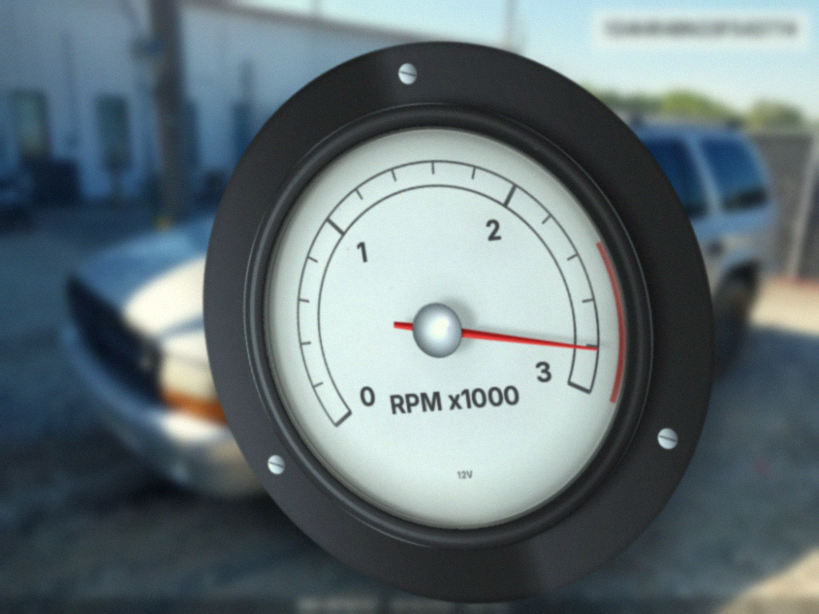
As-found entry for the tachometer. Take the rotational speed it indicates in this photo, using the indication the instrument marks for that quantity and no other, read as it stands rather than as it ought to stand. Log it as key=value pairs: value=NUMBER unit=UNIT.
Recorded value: value=2800 unit=rpm
